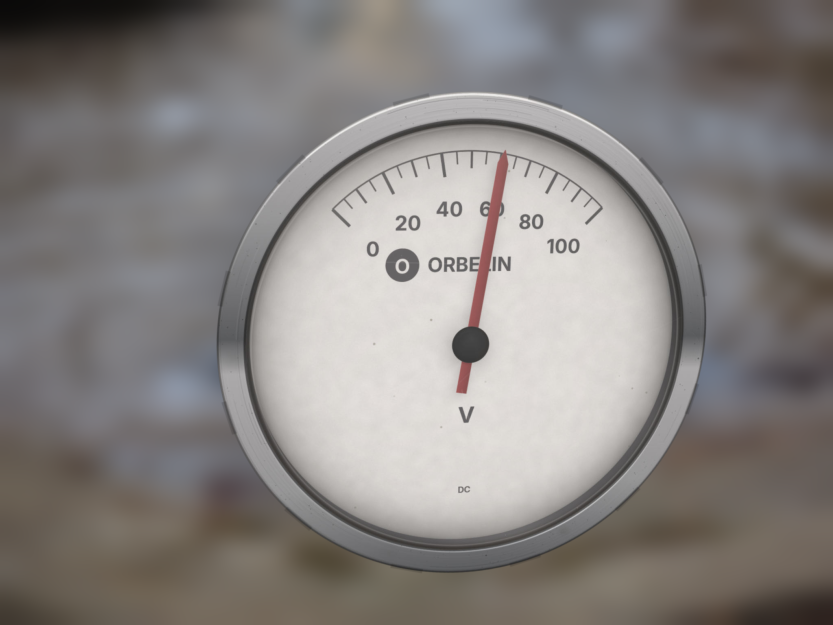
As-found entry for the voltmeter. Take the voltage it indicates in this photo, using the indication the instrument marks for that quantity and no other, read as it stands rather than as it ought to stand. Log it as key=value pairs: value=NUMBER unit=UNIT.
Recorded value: value=60 unit=V
